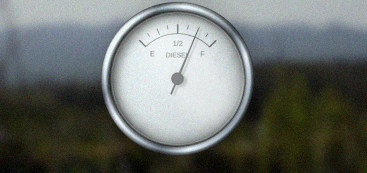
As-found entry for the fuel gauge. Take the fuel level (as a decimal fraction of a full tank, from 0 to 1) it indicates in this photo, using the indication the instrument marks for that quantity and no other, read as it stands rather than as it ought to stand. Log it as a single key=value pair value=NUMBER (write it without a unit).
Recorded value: value=0.75
